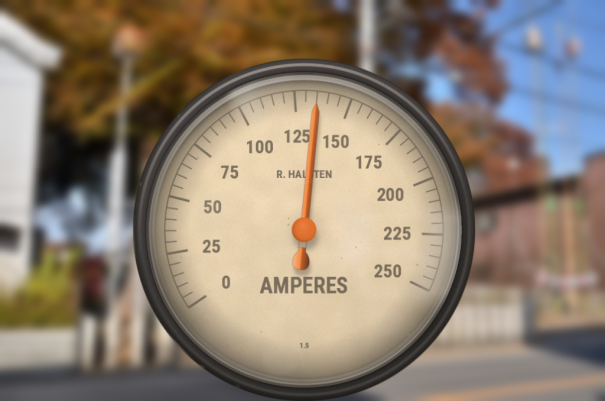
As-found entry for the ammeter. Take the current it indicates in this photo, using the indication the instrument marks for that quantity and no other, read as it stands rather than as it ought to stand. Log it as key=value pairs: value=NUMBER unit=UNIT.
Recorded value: value=135 unit=A
